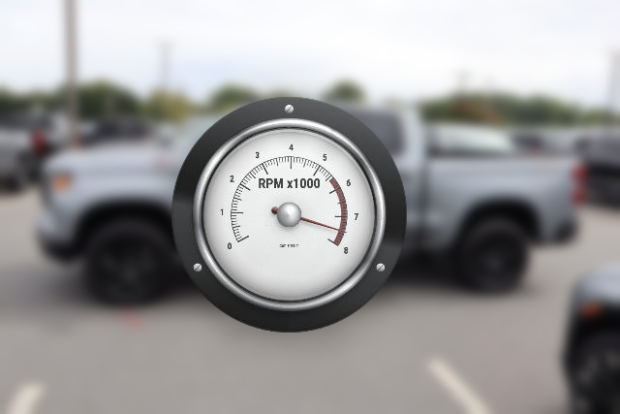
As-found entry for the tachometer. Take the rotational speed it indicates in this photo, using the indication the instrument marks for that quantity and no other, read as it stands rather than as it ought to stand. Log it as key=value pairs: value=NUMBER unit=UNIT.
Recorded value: value=7500 unit=rpm
